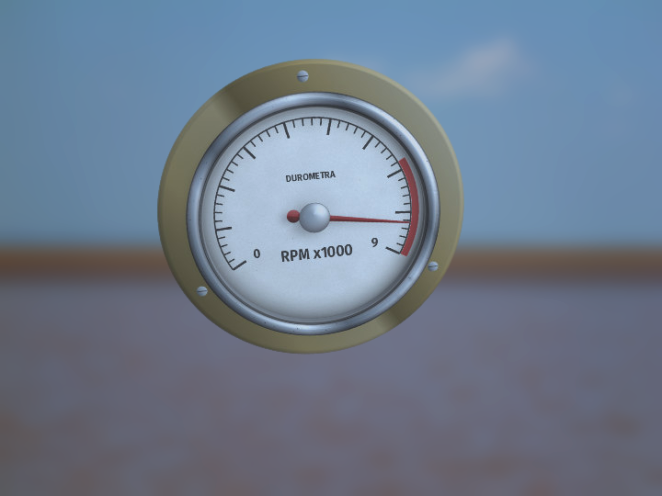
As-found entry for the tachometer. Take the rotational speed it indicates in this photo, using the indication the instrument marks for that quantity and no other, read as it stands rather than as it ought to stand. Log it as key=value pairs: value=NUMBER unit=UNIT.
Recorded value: value=8200 unit=rpm
